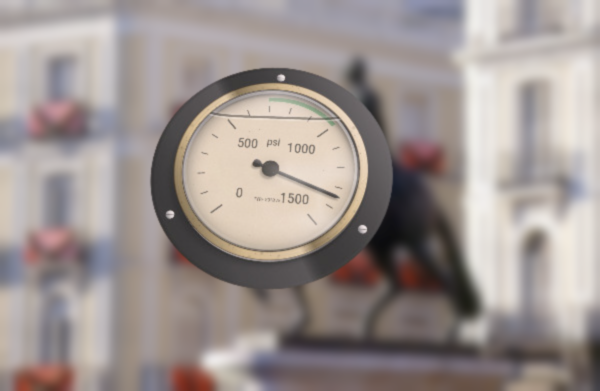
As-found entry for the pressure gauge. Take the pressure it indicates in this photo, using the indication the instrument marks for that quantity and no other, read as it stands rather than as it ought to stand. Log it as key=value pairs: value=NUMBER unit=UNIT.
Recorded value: value=1350 unit=psi
